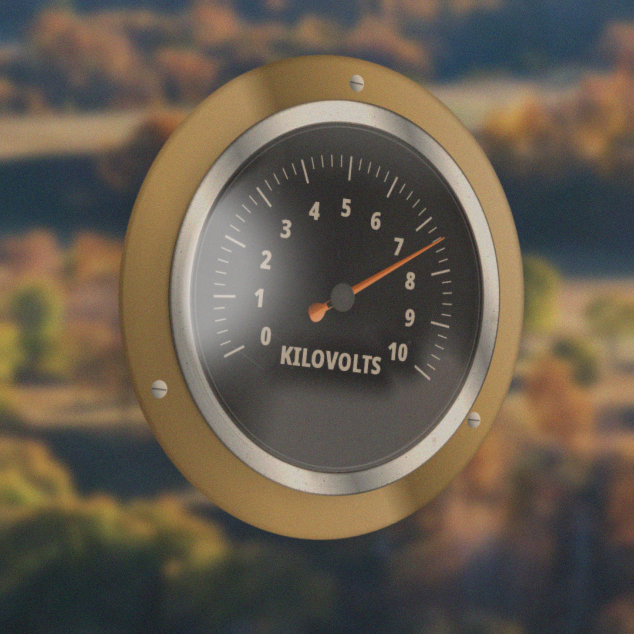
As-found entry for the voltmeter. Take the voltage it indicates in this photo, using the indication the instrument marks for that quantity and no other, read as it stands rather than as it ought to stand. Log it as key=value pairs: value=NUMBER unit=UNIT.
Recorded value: value=7.4 unit=kV
